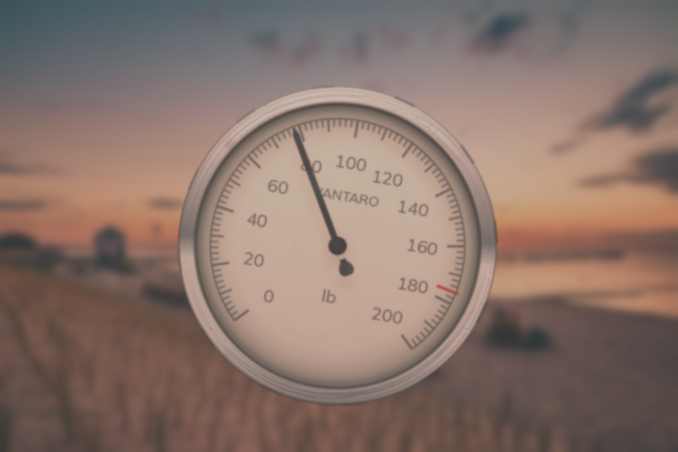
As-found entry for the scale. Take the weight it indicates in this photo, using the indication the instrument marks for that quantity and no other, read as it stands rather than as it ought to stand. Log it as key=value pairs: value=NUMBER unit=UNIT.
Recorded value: value=78 unit=lb
